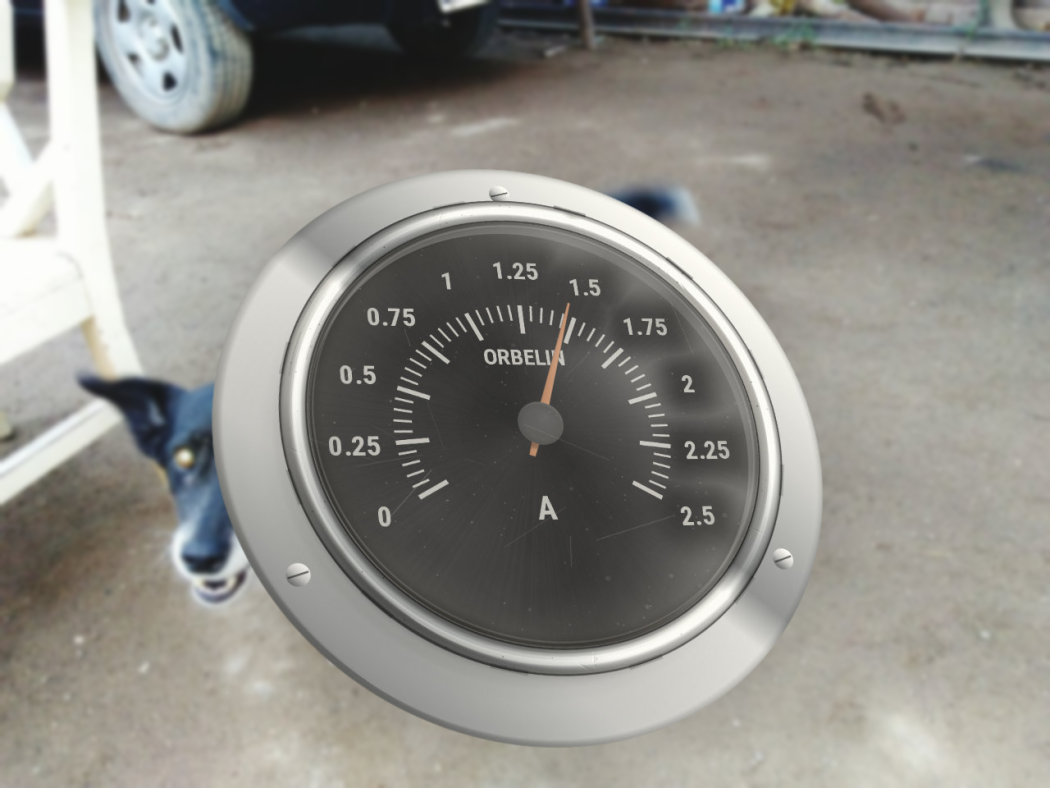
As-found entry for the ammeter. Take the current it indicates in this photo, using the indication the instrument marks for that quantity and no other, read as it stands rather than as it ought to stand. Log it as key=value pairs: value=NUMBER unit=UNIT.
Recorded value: value=1.45 unit=A
